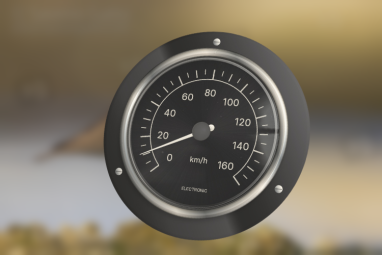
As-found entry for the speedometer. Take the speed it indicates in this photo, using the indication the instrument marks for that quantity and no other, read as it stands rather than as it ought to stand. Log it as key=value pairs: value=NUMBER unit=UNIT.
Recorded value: value=10 unit=km/h
